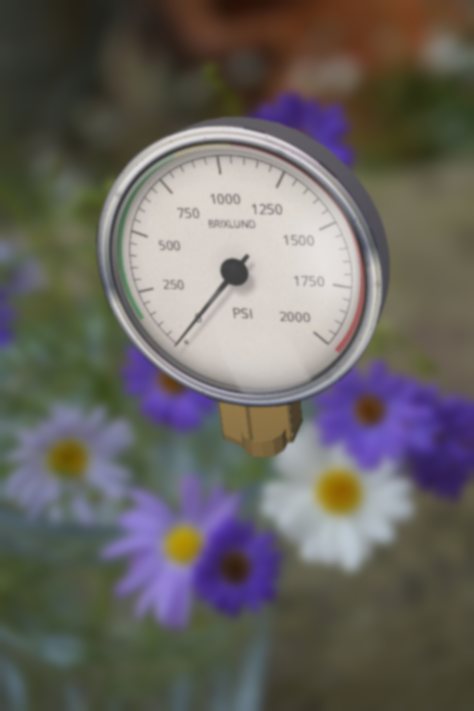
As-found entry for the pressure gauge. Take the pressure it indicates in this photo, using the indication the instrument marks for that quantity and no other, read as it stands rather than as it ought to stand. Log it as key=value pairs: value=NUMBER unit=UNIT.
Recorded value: value=0 unit=psi
